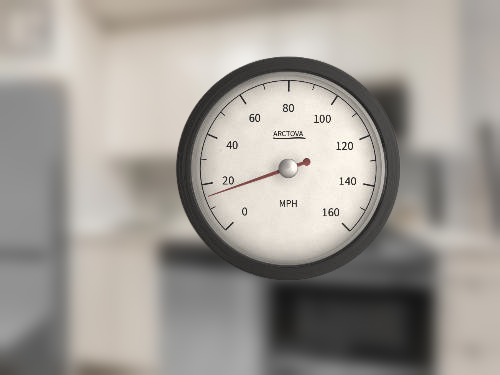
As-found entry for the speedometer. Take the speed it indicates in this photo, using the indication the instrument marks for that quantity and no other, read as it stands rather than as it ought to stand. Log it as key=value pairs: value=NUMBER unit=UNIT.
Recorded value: value=15 unit=mph
